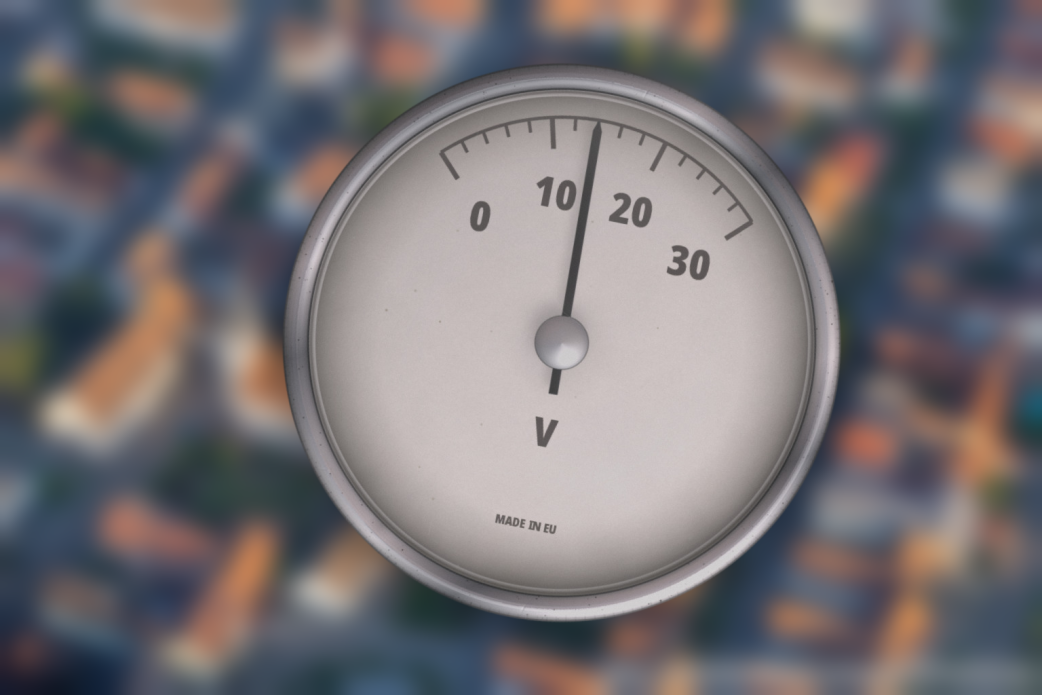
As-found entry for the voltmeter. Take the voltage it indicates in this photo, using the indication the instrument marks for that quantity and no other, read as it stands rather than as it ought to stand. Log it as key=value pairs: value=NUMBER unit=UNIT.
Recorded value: value=14 unit=V
